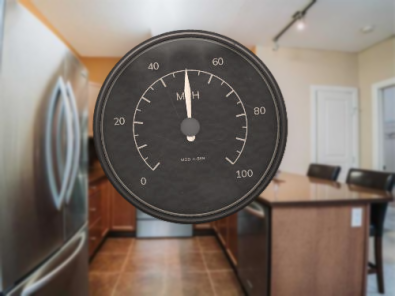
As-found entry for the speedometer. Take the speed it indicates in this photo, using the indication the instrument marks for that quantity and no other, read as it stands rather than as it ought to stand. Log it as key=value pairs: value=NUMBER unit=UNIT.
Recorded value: value=50 unit=mph
